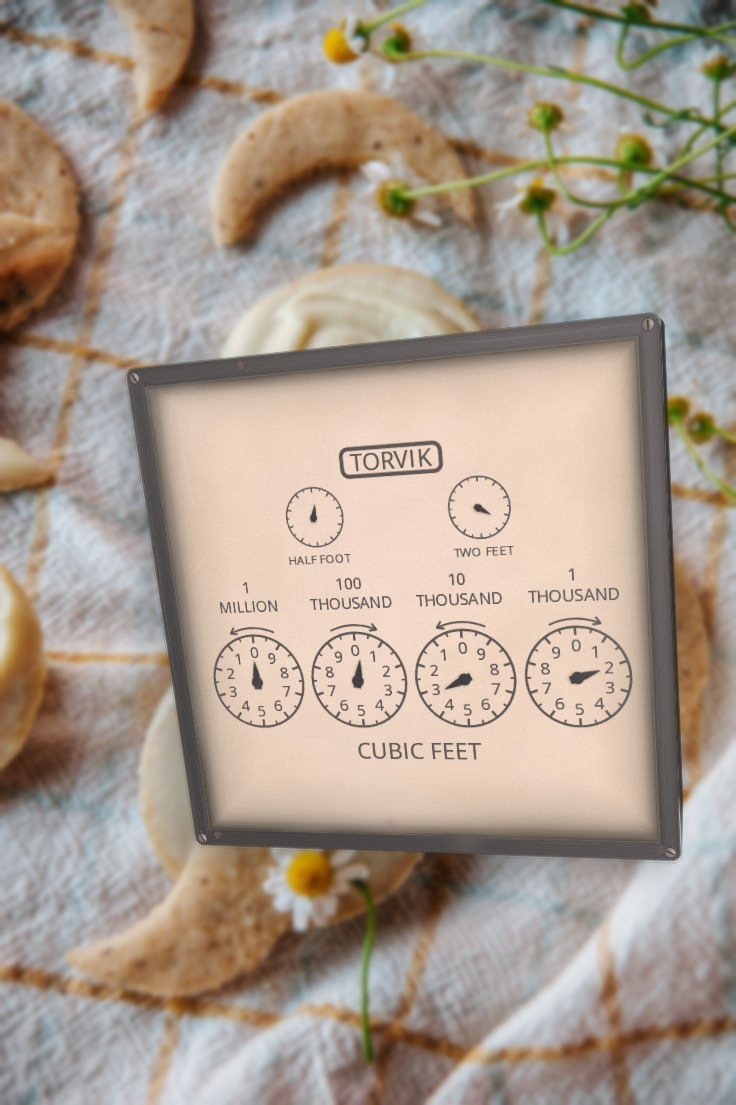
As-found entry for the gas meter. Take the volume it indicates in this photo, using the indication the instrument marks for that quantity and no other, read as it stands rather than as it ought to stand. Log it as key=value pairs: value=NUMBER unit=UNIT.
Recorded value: value=3200 unit=ft³
